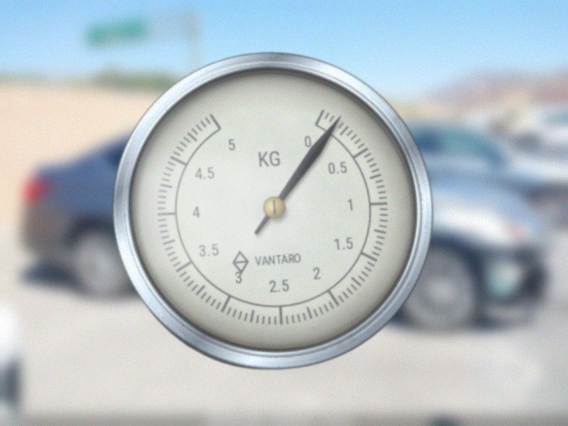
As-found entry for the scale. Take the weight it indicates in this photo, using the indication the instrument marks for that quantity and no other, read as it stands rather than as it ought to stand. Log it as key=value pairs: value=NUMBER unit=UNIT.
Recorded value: value=0.15 unit=kg
